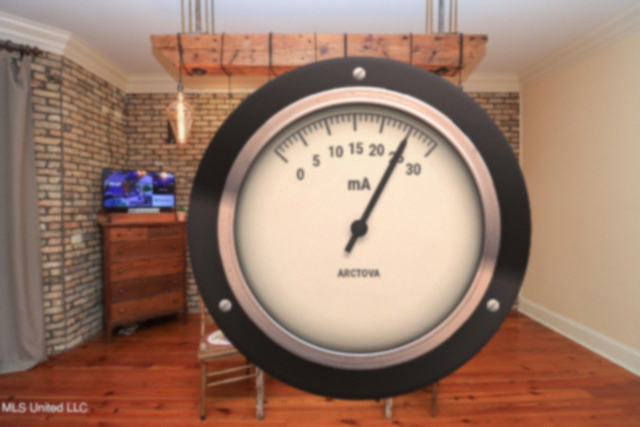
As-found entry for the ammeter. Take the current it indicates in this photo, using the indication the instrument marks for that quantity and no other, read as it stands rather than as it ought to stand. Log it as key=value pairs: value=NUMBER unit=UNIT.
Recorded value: value=25 unit=mA
